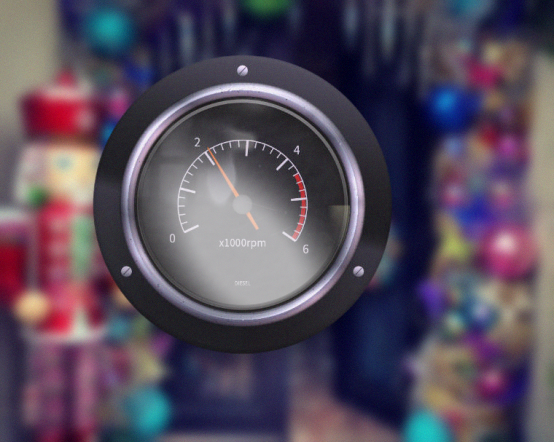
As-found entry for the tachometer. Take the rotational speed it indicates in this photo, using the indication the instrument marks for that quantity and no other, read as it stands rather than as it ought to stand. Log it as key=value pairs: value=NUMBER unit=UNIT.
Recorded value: value=2100 unit=rpm
